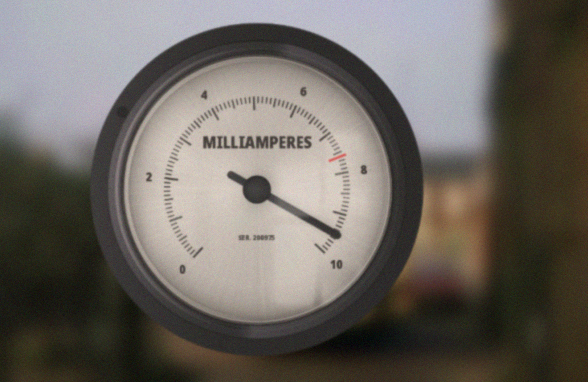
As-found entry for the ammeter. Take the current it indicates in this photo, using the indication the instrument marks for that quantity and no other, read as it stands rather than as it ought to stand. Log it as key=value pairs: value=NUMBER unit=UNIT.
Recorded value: value=9.5 unit=mA
